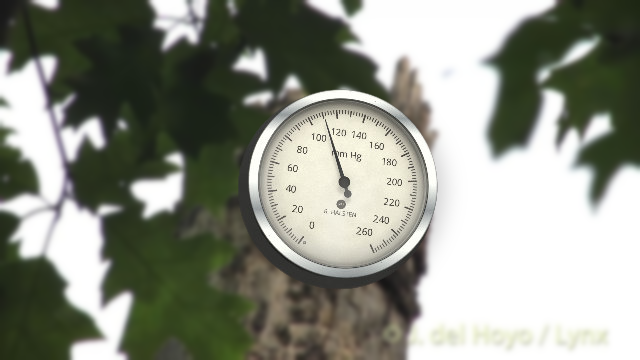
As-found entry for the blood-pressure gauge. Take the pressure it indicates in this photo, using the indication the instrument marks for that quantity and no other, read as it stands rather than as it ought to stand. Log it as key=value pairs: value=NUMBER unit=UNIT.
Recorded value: value=110 unit=mmHg
